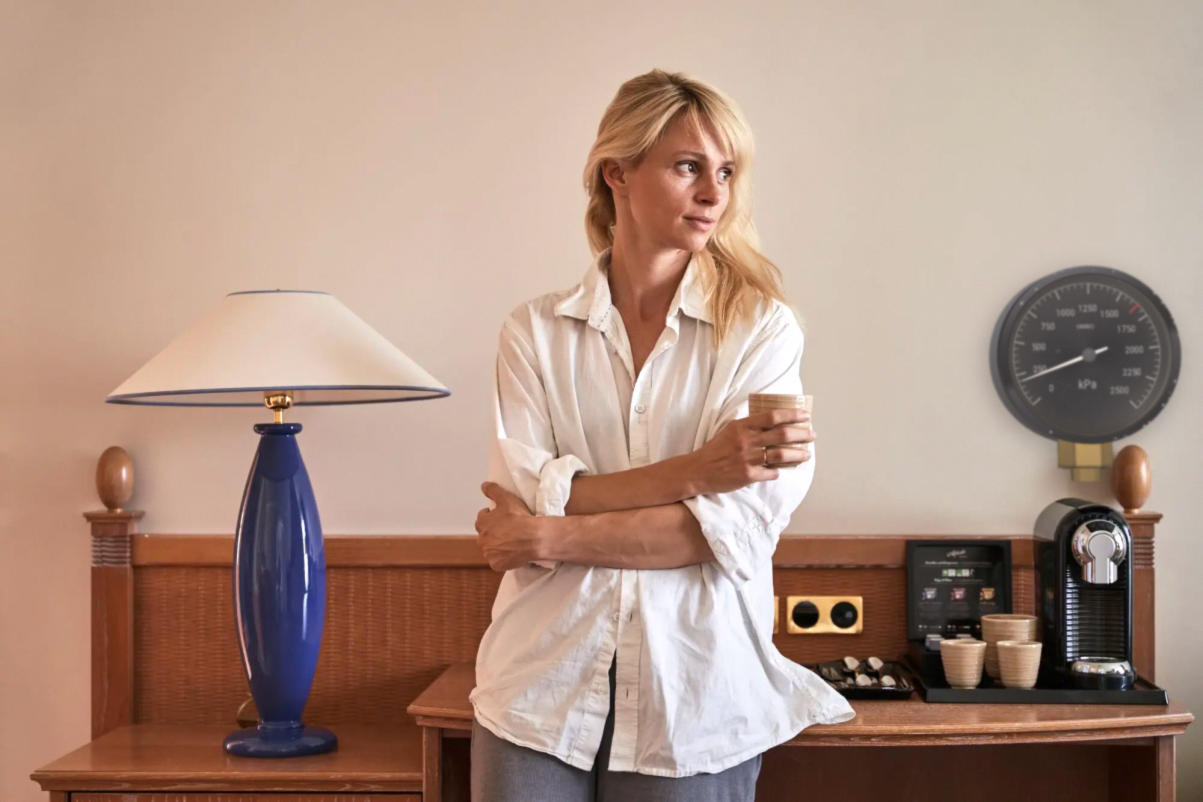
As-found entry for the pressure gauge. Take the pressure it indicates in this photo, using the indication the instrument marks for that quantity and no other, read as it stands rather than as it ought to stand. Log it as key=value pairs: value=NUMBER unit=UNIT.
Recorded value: value=200 unit=kPa
